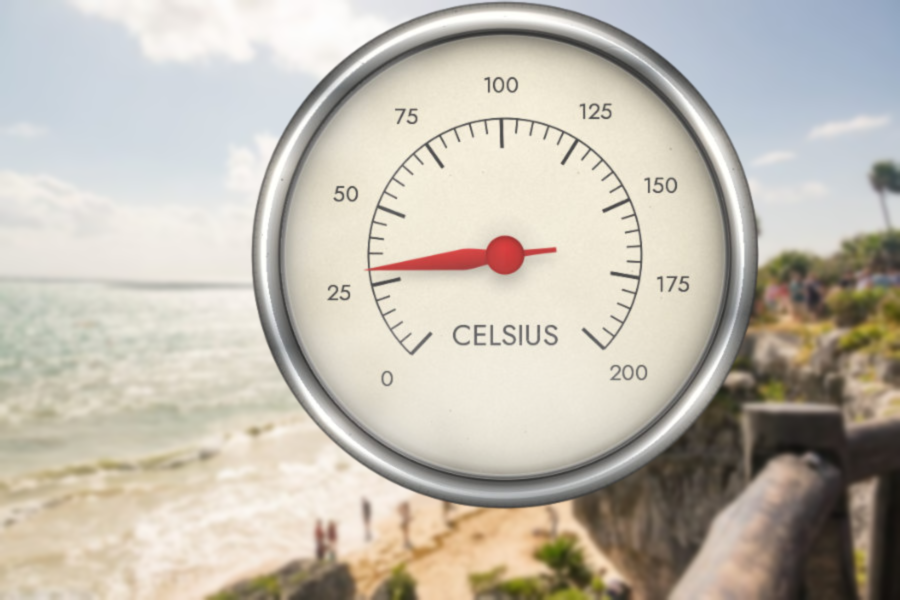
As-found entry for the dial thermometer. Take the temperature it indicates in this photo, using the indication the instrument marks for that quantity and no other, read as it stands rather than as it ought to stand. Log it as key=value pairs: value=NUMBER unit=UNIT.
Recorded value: value=30 unit=°C
